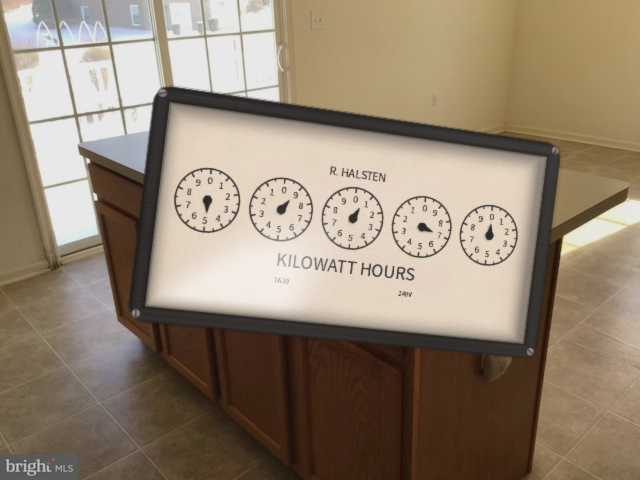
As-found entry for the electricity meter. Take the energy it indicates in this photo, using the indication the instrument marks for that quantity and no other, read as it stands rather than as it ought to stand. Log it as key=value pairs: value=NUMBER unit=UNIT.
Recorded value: value=49070 unit=kWh
